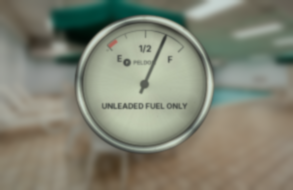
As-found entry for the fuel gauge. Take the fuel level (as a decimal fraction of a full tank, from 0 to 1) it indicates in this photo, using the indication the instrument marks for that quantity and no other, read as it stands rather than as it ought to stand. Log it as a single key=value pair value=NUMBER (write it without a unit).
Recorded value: value=0.75
